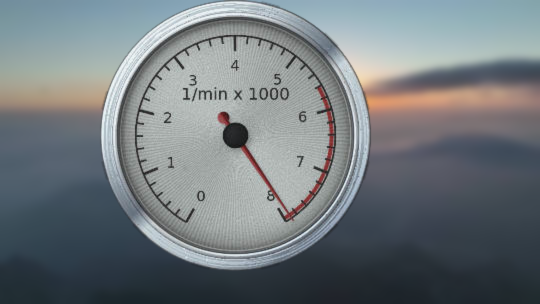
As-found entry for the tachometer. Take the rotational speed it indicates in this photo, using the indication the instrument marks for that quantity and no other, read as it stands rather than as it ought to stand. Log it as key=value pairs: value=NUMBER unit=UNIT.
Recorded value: value=7900 unit=rpm
